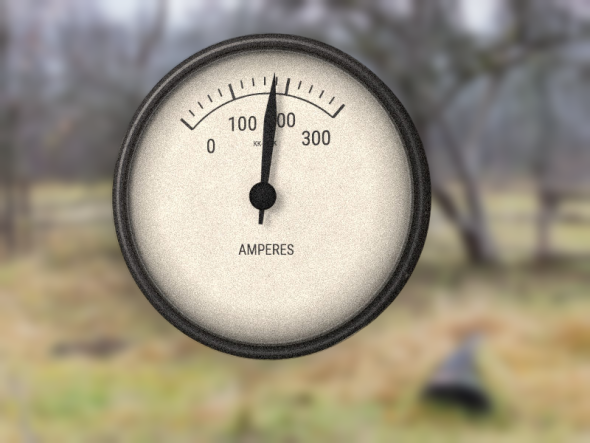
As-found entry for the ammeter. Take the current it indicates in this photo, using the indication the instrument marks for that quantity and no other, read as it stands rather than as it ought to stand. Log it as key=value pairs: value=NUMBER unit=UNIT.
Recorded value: value=180 unit=A
